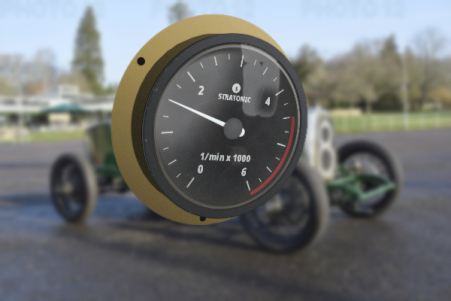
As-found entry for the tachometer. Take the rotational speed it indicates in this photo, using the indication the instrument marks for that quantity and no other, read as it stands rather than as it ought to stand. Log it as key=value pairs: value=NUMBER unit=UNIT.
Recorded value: value=1500 unit=rpm
